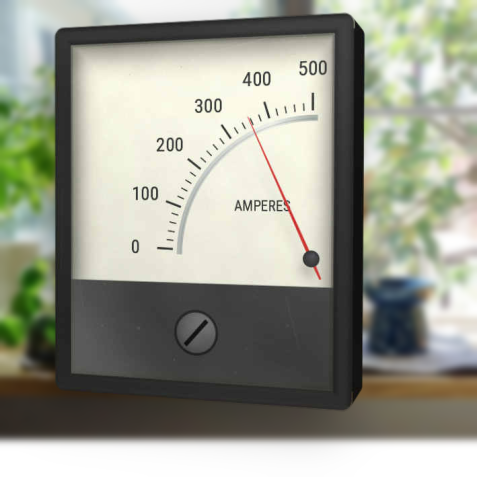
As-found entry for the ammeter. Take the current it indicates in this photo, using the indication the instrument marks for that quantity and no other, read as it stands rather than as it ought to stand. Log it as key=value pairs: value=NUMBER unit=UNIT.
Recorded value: value=360 unit=A
